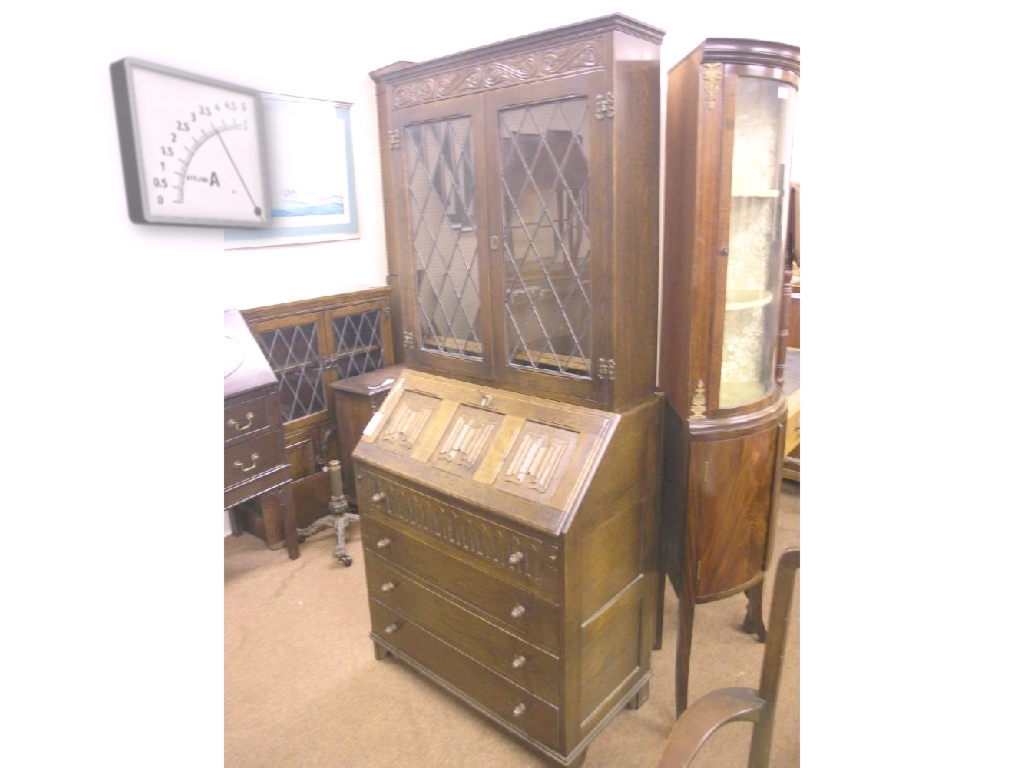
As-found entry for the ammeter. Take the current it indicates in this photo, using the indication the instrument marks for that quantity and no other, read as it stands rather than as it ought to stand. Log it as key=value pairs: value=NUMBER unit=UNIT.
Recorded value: value=3.5 unit=A
